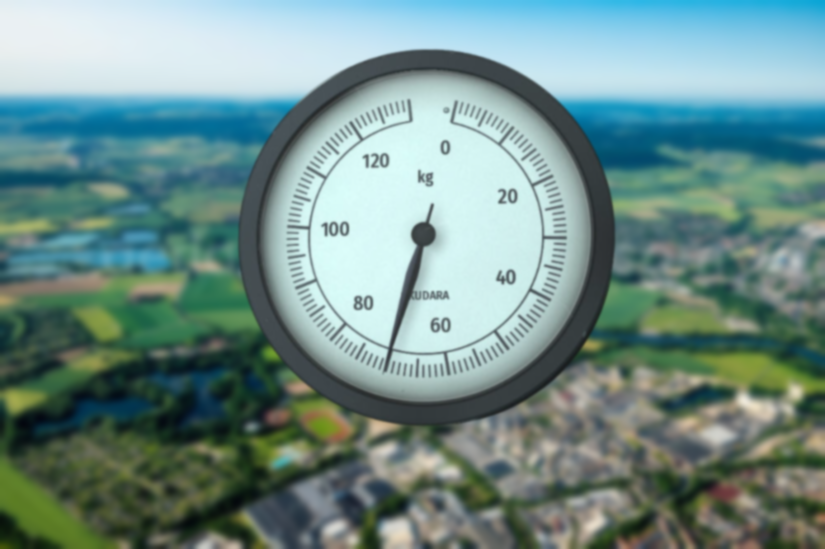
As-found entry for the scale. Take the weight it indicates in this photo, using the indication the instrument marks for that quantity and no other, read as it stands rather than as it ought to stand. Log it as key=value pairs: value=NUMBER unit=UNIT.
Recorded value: value=70 unit=kg
